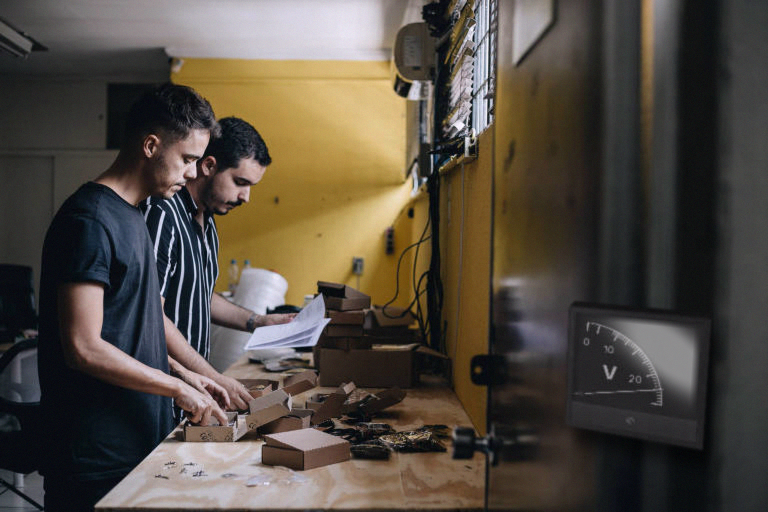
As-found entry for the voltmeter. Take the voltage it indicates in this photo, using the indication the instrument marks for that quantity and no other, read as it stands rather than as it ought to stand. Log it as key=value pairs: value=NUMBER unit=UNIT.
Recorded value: value=22.5 unit=V
